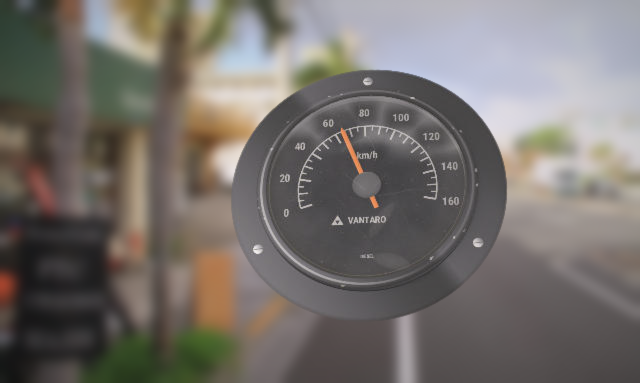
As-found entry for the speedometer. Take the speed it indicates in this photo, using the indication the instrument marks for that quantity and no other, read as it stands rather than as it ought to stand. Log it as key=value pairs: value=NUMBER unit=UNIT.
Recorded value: value=65 unit=km/h
